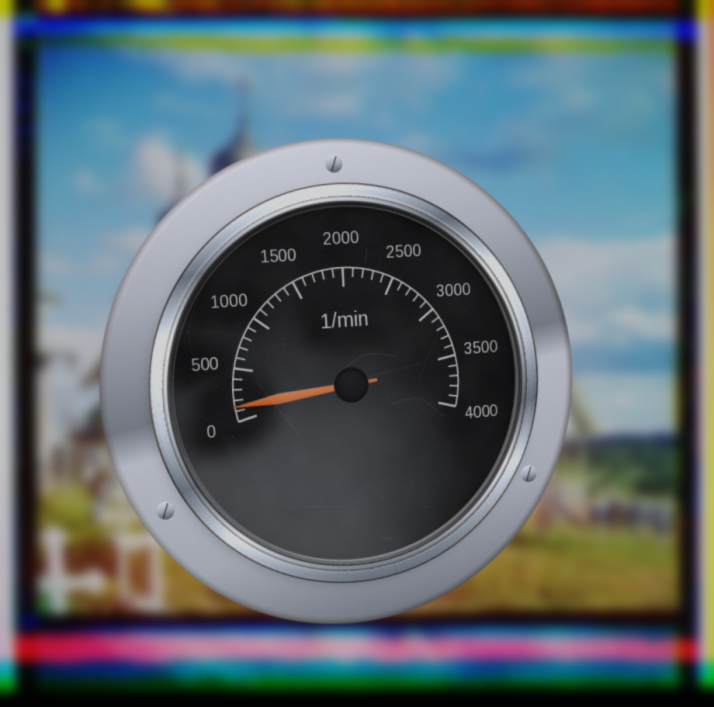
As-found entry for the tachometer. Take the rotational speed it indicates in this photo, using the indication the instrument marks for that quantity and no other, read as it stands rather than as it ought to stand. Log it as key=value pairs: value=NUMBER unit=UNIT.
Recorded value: value=150 unit=rpm
